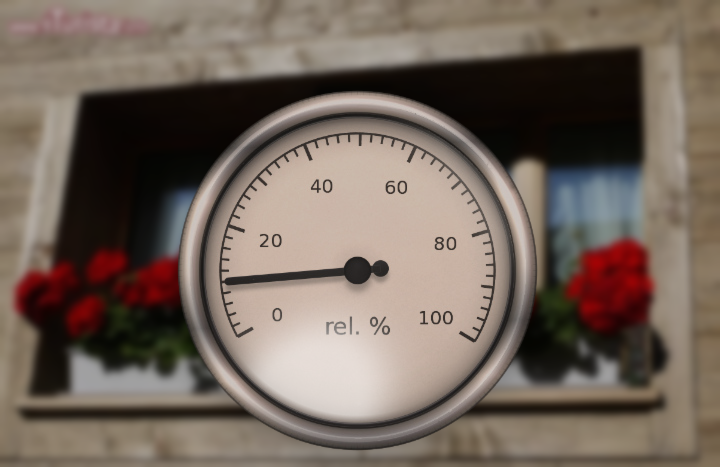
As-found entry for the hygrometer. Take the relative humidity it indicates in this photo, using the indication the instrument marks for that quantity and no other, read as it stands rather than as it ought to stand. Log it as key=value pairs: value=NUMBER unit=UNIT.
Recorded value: value=10 unit=%
